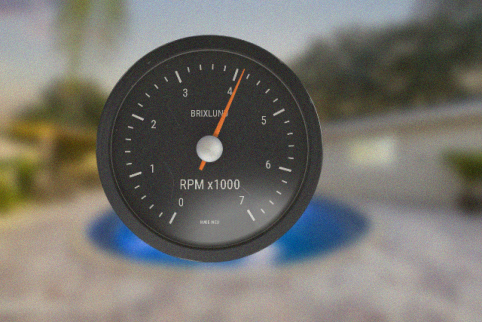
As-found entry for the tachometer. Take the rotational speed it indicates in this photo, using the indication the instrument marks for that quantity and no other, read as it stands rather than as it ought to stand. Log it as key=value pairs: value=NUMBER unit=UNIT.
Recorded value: value=4100 unit=rpm
